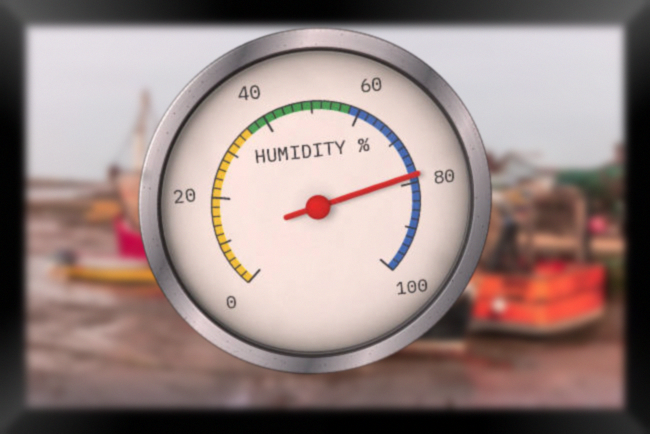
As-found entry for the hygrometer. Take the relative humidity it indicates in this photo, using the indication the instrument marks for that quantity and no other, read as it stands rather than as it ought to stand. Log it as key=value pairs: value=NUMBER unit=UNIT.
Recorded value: value=78 unit=%
